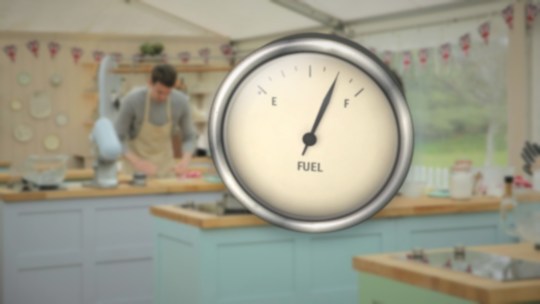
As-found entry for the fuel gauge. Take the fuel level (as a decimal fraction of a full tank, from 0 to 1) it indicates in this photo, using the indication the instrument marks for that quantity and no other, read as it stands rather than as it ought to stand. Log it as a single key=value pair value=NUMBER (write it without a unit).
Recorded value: value=0.75
